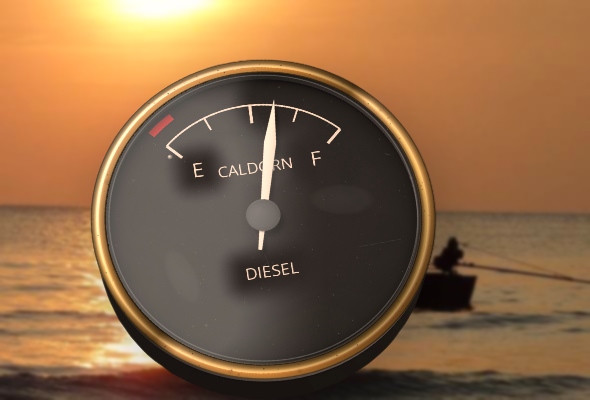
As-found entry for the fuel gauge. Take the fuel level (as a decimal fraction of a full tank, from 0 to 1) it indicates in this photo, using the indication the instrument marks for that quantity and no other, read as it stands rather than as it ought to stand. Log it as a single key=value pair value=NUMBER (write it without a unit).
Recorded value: value=0.625
